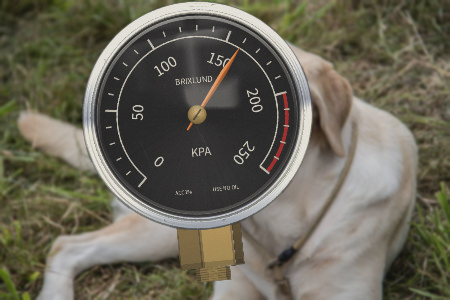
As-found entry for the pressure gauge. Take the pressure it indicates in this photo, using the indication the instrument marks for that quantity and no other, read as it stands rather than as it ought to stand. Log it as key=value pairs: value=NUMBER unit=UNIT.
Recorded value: value=160 unit=kPa
